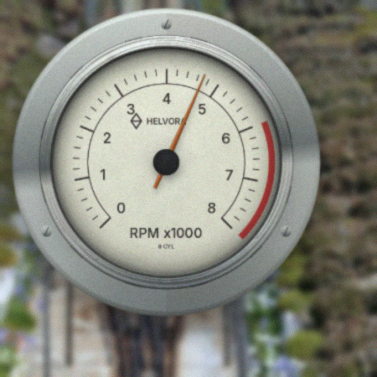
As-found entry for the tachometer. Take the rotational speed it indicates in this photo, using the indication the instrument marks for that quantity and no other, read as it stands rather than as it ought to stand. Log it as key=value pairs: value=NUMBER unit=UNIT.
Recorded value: value=4700 unit=rpm
